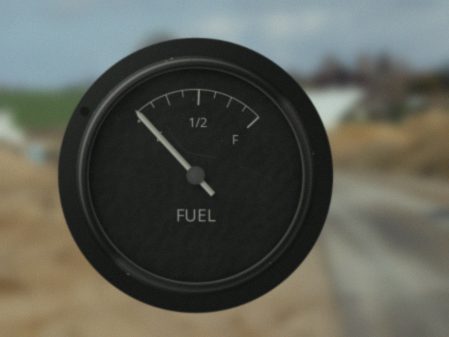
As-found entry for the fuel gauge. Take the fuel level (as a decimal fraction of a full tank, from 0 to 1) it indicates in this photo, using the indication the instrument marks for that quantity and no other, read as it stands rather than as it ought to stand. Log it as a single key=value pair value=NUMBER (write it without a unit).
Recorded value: value=0
